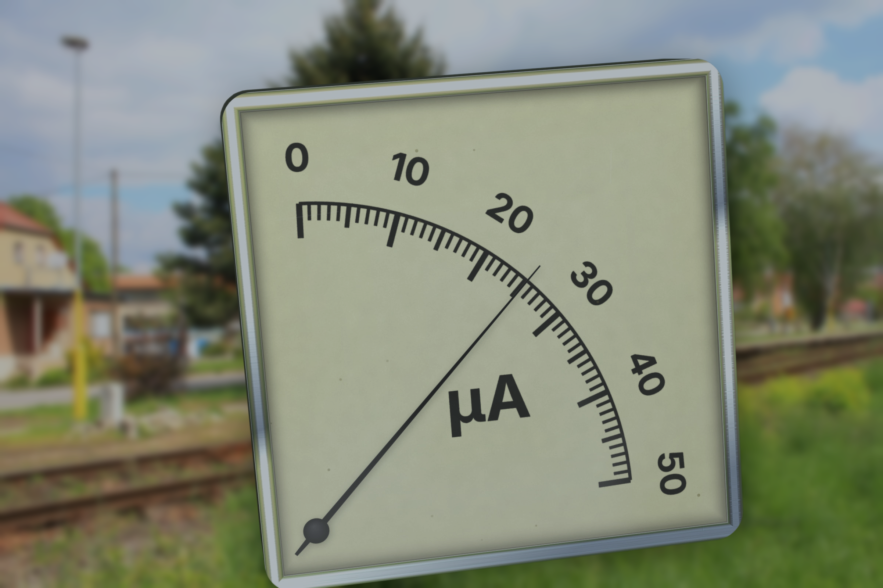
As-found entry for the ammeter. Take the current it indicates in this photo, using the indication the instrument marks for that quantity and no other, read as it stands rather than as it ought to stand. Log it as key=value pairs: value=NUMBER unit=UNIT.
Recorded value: value=25 unit=µA
